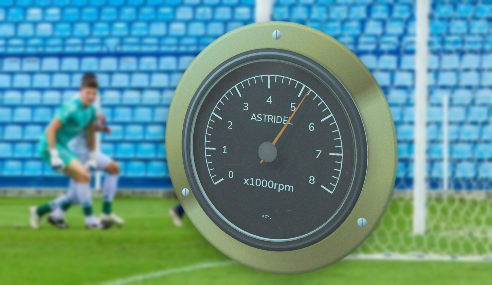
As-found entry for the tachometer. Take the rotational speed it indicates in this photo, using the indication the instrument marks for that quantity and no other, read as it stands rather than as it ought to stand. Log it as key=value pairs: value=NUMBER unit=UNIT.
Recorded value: value=5200 unit=rpm
